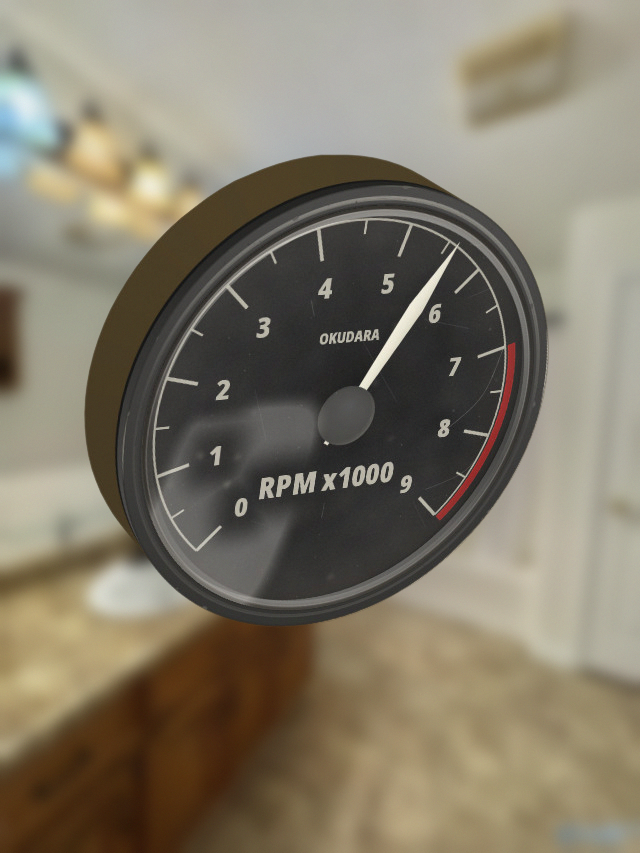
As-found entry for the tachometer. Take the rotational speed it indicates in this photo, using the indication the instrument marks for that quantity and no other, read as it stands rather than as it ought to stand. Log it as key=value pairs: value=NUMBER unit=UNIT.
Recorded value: value=5500 unit=rpm
